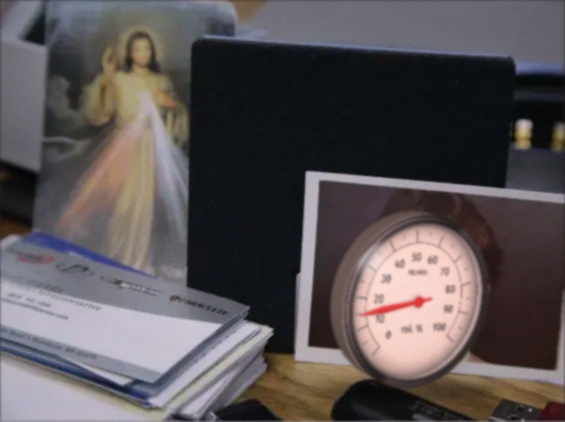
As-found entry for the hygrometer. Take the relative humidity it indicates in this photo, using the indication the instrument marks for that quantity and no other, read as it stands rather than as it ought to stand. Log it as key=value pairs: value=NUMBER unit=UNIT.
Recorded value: value=15 unit=%
